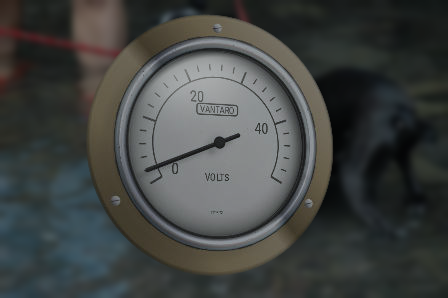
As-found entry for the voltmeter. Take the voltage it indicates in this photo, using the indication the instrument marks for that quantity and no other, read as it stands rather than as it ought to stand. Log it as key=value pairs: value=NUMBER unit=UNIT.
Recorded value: value=2 unit=V
